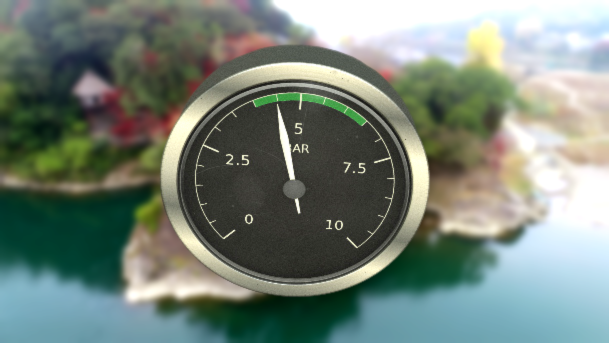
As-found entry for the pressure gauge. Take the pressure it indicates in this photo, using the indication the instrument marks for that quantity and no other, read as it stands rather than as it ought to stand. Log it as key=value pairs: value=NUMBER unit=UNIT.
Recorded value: value=4.5 unit=bar
